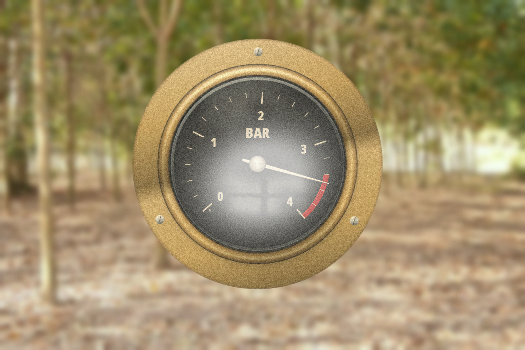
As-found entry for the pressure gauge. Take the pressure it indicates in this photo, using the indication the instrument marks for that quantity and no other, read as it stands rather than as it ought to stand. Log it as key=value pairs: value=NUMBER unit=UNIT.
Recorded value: value=3.5 unit=bar
